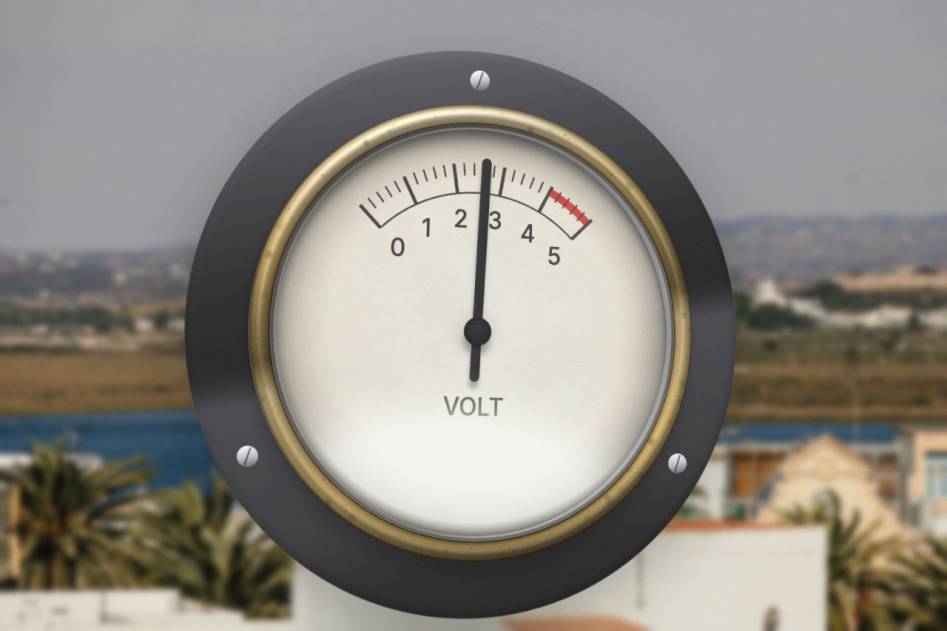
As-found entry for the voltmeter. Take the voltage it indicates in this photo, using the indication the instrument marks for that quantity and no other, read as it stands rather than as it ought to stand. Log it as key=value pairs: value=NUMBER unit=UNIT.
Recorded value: value=2.6 unit=V
